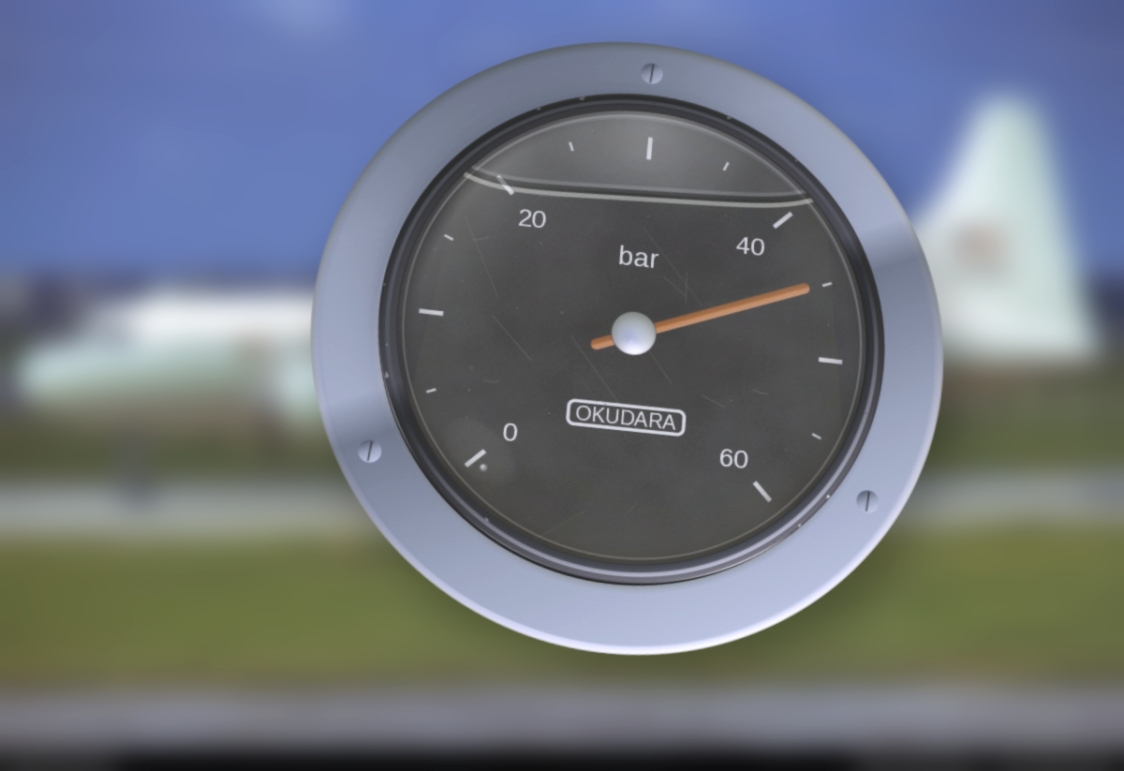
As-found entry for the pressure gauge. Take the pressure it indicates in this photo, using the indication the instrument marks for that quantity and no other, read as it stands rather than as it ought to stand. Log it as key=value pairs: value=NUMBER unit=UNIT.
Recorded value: value=45 unit=bar
